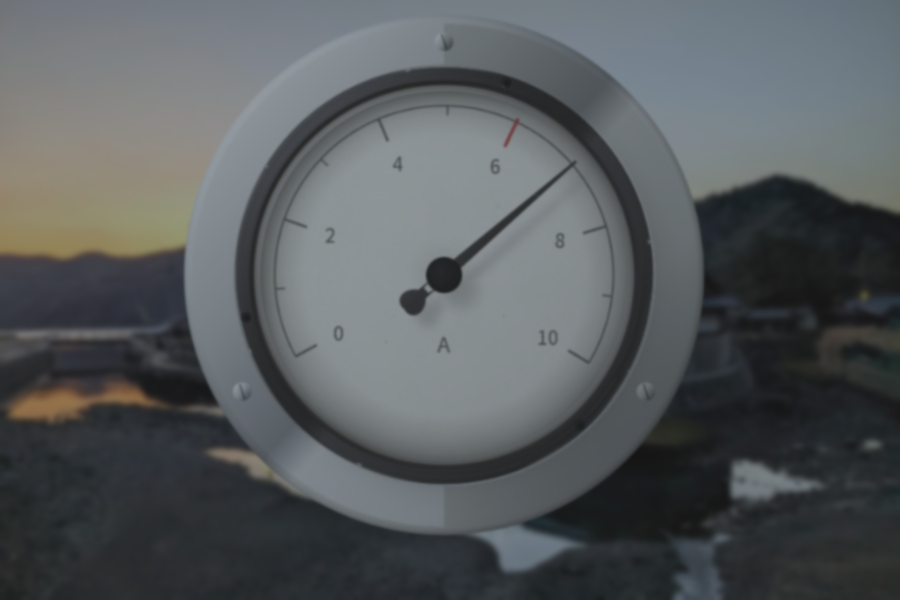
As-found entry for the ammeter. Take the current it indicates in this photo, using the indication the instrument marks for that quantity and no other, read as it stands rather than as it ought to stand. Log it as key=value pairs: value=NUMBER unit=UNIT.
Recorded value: value=7 unit=A
